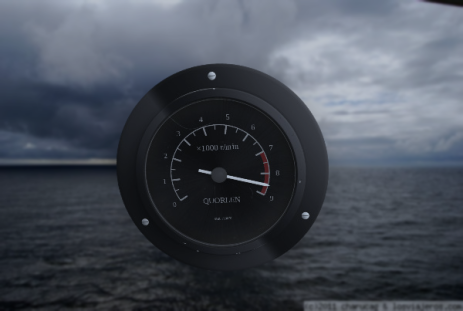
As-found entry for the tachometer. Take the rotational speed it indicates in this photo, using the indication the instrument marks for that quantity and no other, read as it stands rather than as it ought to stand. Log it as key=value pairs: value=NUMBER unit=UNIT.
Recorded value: value=8500 unit=rpm
